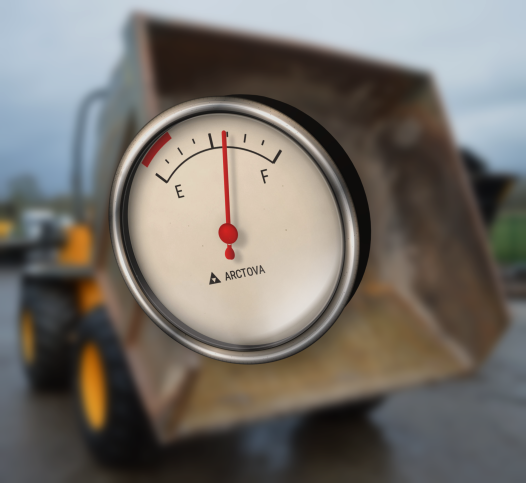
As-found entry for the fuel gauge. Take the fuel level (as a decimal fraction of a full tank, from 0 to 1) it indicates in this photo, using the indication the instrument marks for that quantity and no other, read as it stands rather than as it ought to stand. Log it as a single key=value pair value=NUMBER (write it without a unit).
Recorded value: value=0.625
